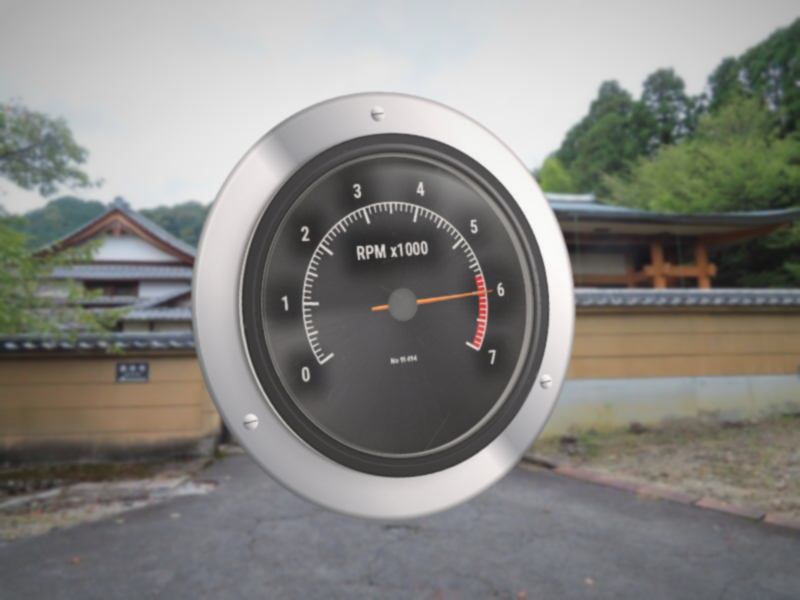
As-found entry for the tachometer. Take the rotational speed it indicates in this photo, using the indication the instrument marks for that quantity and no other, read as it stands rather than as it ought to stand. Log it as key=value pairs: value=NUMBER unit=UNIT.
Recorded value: value=6000 unit=rpm
